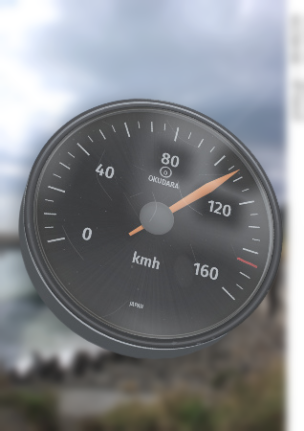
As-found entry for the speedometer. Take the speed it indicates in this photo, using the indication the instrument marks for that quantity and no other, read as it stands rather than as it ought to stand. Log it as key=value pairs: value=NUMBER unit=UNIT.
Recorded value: value=107.5 unit=km/h
